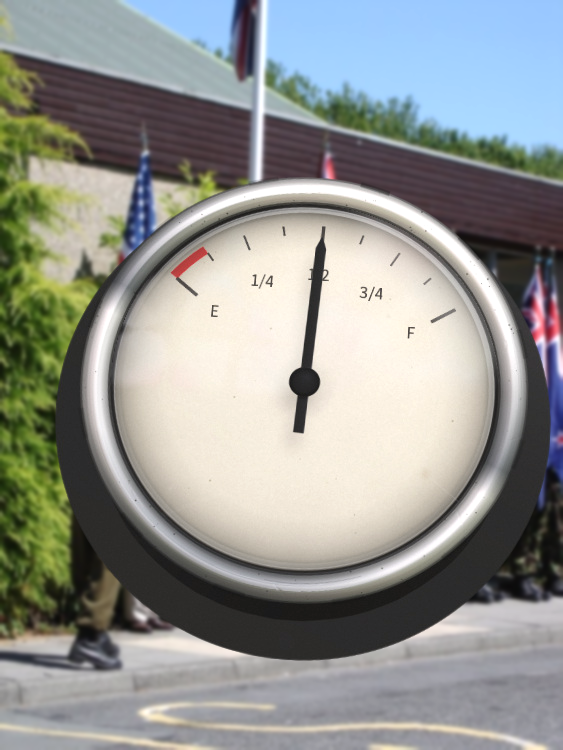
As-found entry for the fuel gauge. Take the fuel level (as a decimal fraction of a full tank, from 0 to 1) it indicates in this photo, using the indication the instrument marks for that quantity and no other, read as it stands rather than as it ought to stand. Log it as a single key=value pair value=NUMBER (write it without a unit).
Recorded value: value=0.5
